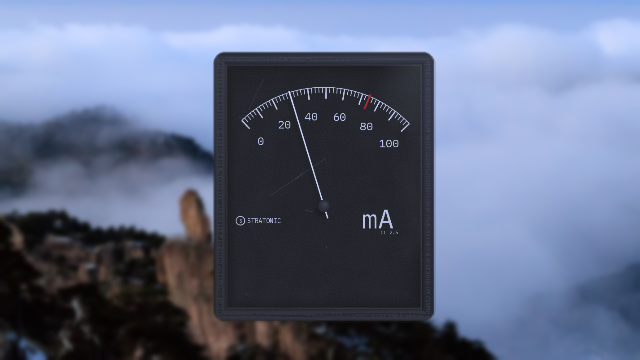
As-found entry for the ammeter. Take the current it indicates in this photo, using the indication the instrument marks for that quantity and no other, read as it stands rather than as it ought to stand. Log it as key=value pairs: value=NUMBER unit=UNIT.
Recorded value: value=30 unit=mA
